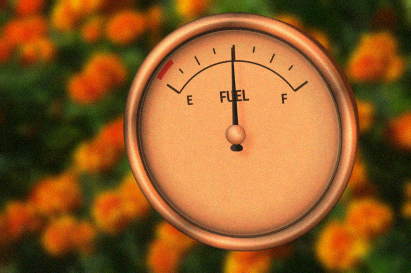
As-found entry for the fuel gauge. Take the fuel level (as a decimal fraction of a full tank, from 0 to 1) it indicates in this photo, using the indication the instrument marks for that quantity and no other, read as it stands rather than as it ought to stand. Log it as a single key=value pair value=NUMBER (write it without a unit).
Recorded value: value=0.5
